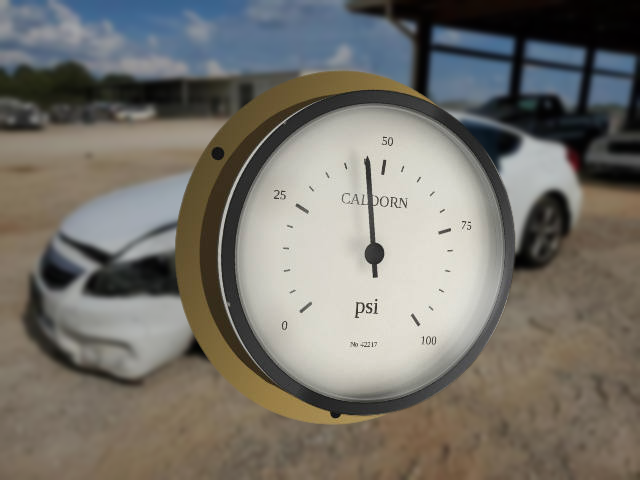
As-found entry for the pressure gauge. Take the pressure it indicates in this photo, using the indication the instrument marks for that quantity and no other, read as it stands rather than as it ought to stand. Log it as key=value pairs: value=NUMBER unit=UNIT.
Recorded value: value=45 unit=psi
